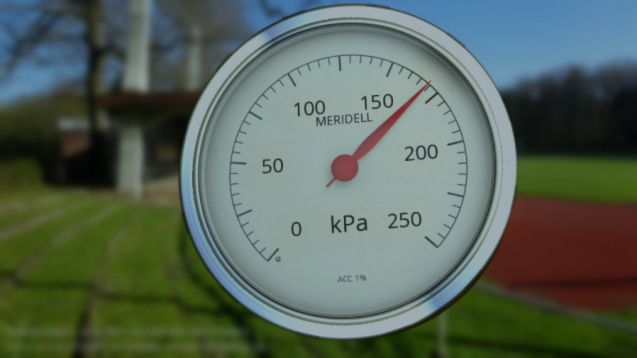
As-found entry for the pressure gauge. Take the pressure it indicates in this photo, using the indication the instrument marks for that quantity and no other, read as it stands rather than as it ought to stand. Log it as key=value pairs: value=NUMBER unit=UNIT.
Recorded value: value=170 unit=kPa
